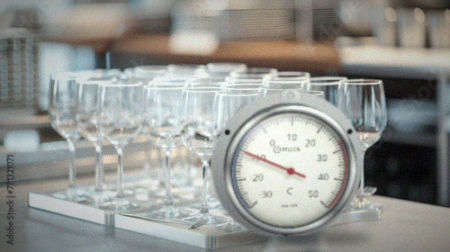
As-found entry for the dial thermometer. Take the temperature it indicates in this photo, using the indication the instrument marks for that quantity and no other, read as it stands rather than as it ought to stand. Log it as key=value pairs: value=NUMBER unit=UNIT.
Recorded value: value=-10 unit=°C
